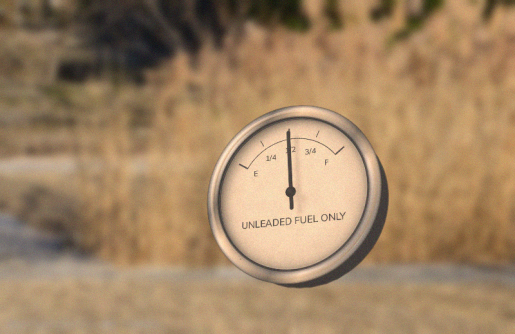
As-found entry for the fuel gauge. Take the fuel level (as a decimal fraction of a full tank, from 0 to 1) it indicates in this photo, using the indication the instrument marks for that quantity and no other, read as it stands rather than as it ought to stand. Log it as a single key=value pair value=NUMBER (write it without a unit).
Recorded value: value=0.5
